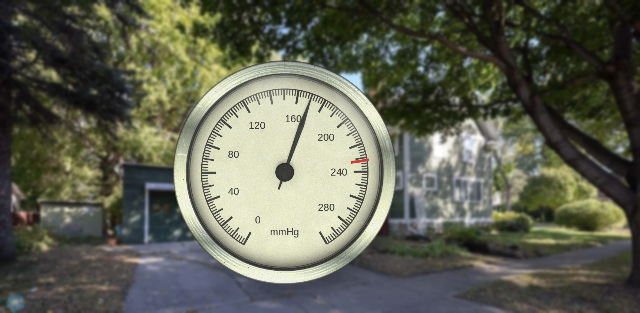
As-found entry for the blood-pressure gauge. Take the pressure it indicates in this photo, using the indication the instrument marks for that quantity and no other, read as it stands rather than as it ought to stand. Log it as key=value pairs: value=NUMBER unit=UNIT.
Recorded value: value=170 unit=mmHg
